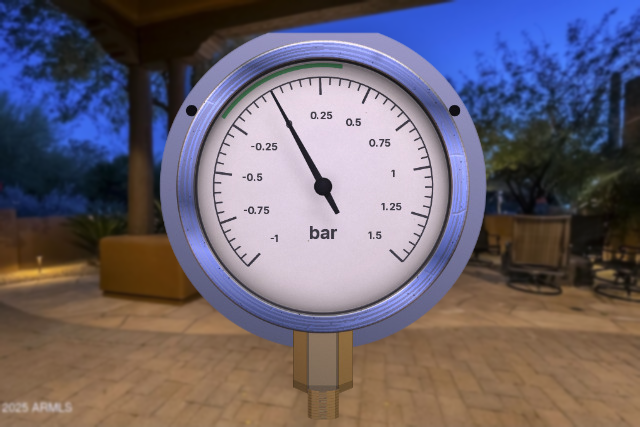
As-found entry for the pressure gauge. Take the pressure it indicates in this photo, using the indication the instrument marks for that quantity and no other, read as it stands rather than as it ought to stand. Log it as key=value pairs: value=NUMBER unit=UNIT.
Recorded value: value=0 unit=bar
